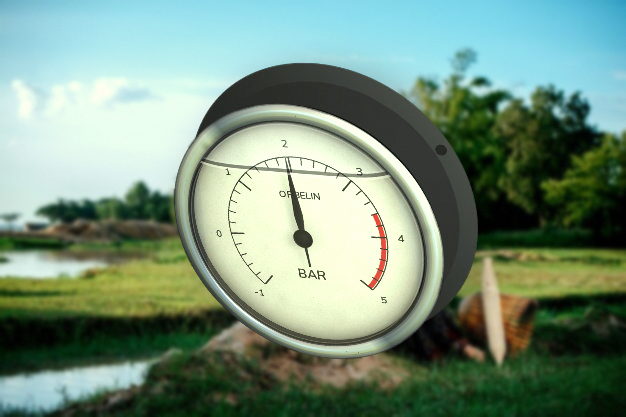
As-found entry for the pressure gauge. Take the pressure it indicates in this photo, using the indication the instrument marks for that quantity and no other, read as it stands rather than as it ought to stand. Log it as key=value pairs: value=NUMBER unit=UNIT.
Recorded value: value=2 unit=bar
